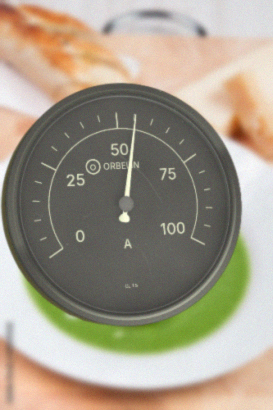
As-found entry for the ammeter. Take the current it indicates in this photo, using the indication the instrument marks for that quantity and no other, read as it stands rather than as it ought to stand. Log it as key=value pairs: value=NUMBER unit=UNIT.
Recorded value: value=55 unit=A
